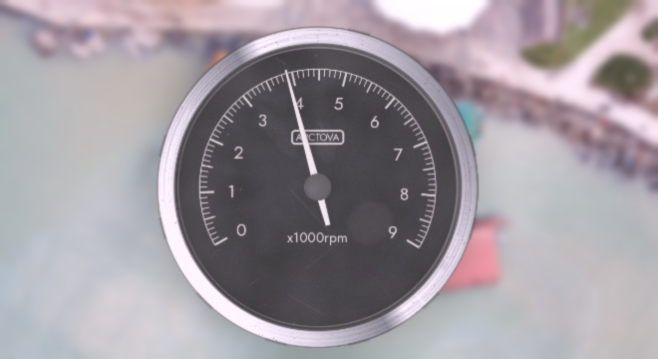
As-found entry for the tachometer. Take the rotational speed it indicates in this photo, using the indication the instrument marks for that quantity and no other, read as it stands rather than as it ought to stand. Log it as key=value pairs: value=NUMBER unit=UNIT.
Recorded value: value=3900 unit=rpm
